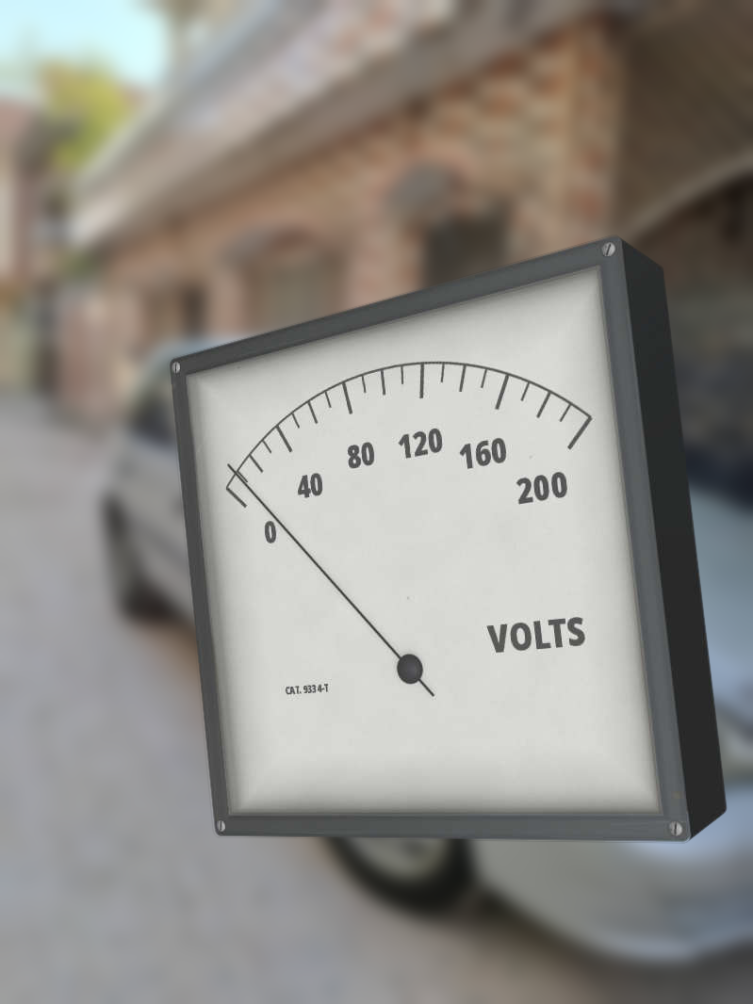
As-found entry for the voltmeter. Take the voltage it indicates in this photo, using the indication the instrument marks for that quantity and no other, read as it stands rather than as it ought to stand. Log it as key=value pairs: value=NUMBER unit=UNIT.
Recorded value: value=10 unit=V
